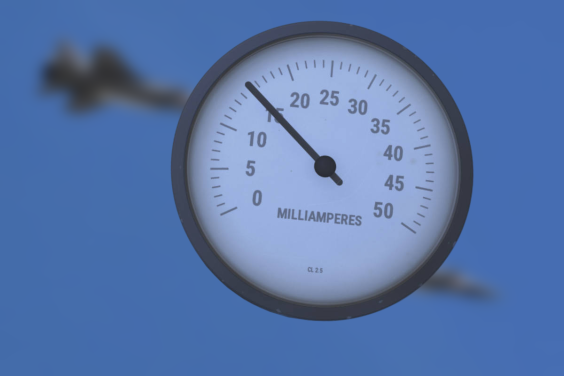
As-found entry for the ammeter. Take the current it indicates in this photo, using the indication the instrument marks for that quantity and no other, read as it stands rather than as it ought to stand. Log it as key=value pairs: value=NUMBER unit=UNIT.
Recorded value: value=15 unit=mA
